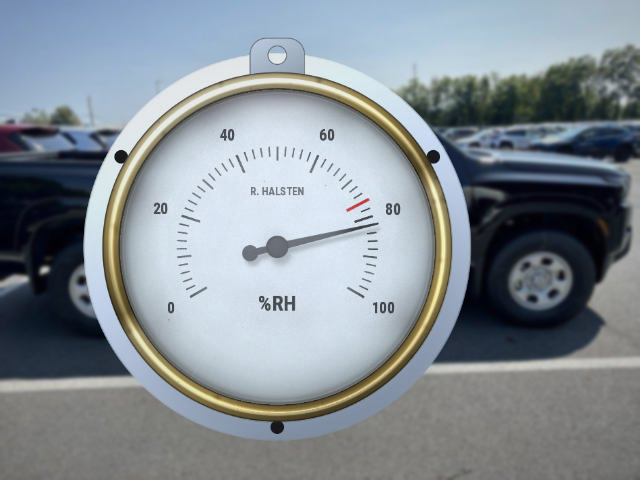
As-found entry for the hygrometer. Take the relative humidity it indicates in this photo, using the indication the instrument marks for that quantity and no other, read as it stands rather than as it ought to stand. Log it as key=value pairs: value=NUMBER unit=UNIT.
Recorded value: value=82 unit=%
